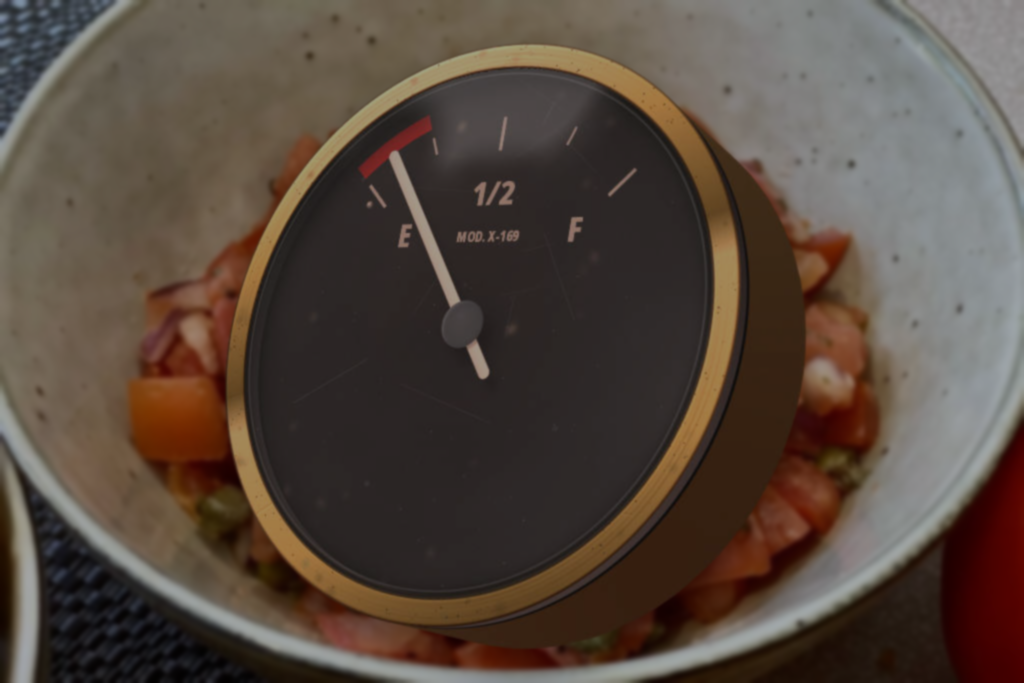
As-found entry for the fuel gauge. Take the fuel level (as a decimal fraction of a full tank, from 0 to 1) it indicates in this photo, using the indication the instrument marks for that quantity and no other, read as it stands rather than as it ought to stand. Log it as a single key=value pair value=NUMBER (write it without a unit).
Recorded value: value=0.125
